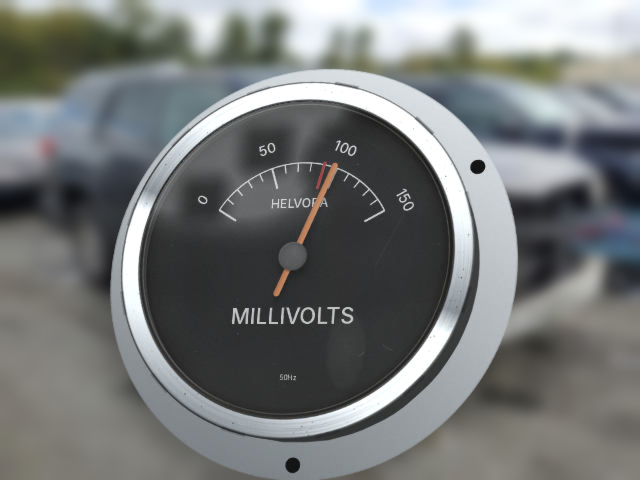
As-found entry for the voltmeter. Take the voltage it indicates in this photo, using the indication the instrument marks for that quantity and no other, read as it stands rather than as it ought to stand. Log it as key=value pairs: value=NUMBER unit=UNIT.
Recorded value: value=100 unit=mV
